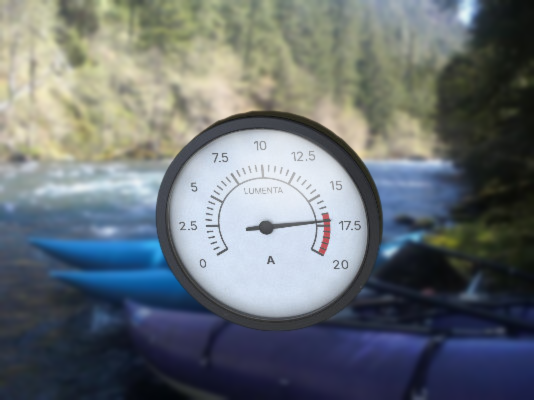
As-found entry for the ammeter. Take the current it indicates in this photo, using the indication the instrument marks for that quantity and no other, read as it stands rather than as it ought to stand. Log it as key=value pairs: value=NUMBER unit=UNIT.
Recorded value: value=17 unit=A
